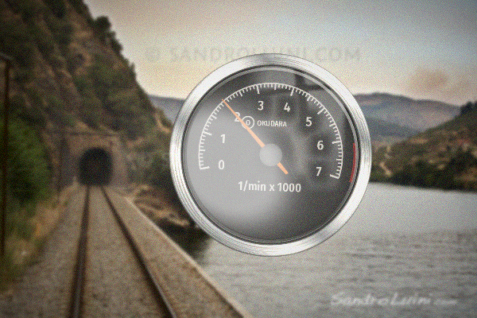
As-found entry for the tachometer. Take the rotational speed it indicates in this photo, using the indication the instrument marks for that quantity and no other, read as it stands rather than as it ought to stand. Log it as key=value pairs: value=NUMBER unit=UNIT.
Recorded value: value=2000 unit=rpm
